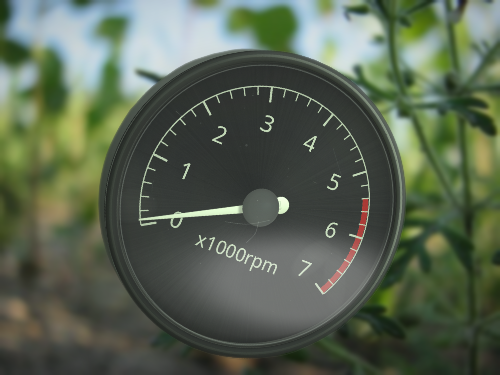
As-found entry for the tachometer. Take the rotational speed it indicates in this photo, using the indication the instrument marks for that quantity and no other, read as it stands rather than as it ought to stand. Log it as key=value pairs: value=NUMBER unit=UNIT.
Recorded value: value=100 unit=rpm
